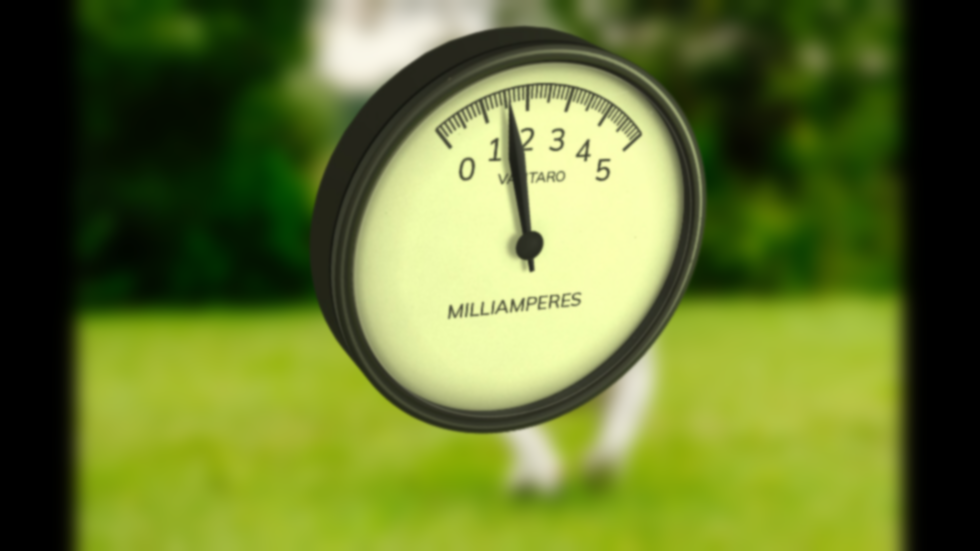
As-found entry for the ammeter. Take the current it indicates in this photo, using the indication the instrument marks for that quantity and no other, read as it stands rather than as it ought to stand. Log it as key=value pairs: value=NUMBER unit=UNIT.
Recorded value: value=1.5 unit=mA
